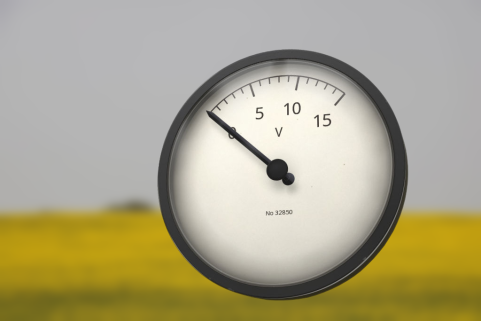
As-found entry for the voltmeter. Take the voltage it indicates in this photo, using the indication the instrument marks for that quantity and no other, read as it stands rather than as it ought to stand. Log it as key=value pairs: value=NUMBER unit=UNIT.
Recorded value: value=0 unit=V
